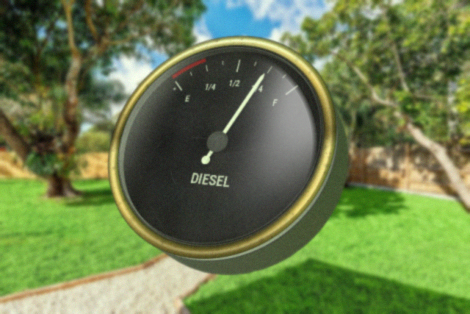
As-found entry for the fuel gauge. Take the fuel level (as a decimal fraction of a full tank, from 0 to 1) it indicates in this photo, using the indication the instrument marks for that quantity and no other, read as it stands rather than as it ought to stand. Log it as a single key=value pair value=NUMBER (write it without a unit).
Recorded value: value=0.75
